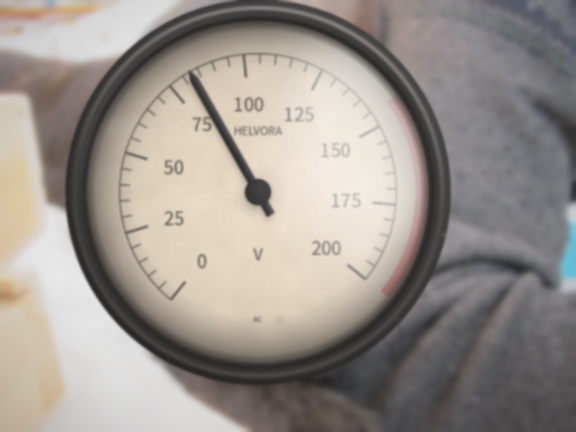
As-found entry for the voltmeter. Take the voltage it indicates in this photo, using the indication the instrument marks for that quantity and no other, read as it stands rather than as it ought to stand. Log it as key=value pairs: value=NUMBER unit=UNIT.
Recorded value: value=82.5 unit=V
